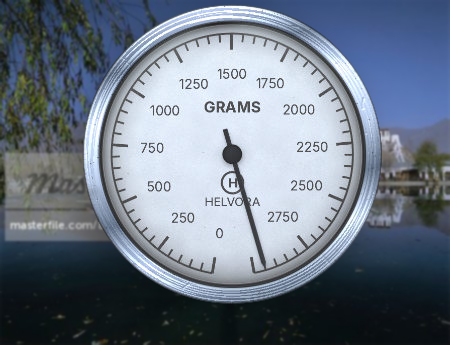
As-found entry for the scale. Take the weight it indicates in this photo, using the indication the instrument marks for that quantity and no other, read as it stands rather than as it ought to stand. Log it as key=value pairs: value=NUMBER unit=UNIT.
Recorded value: value=2950 unit=g
